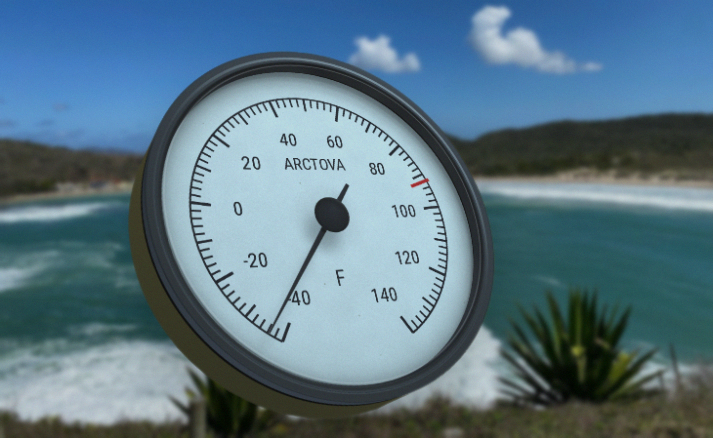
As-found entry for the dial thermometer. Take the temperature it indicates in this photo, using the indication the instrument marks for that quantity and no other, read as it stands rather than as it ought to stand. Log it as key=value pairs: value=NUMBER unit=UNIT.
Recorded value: value=-36 unit=°F
